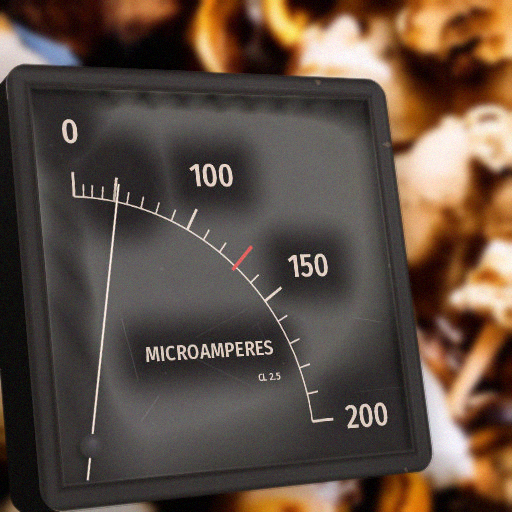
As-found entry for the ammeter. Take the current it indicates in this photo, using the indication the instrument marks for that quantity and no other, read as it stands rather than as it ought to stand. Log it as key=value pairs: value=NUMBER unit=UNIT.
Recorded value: value=50 unit=µA
